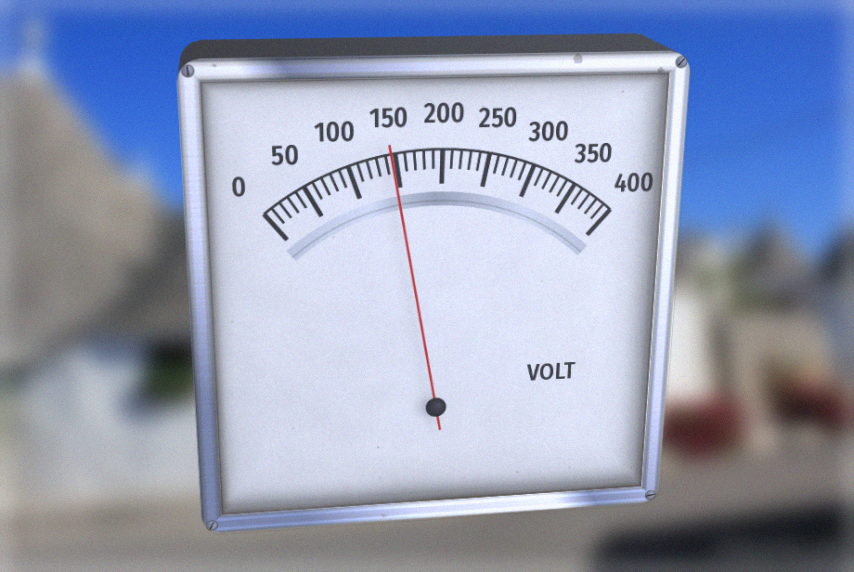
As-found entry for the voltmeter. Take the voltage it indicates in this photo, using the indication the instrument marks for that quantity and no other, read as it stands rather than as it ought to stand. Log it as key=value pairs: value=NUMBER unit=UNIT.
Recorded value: value=145 unit=V
